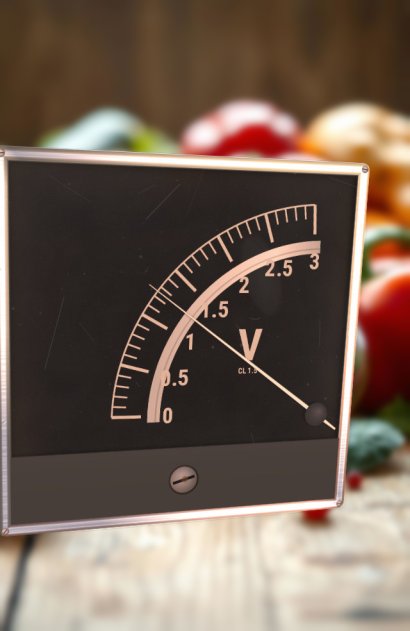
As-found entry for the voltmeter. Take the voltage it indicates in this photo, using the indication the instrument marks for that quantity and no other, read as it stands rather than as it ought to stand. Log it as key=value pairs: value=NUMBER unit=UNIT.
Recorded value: value=1.25 unit=V
